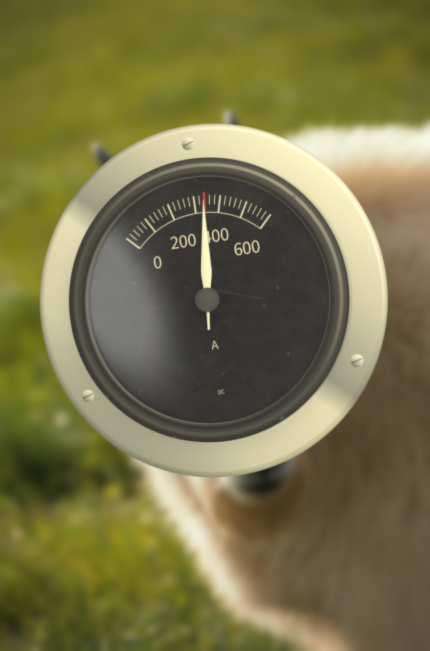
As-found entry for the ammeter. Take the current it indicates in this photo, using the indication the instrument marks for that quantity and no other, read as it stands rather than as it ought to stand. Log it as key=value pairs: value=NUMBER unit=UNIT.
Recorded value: value=340 unit=A
